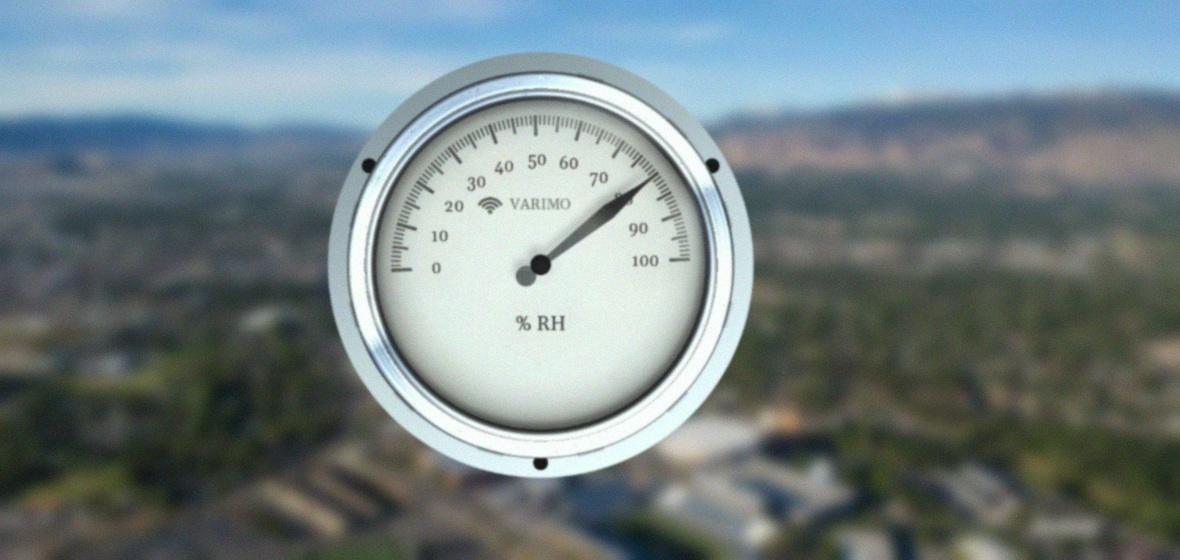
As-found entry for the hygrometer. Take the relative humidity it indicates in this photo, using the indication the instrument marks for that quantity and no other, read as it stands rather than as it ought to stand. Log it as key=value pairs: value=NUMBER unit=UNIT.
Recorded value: value=80 unit=%
